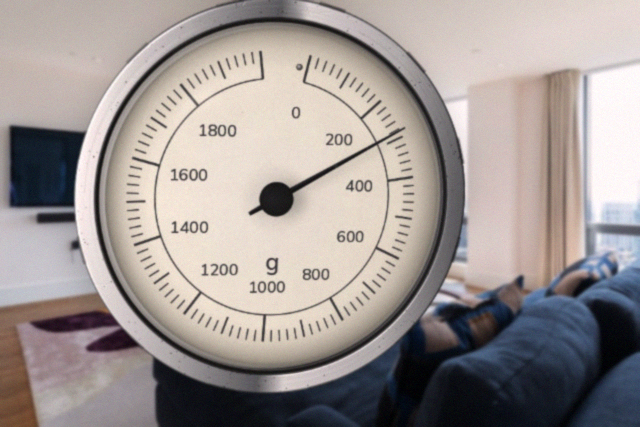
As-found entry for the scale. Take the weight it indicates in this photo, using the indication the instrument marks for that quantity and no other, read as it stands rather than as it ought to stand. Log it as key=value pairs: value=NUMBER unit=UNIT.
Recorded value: value=280 unit=g
